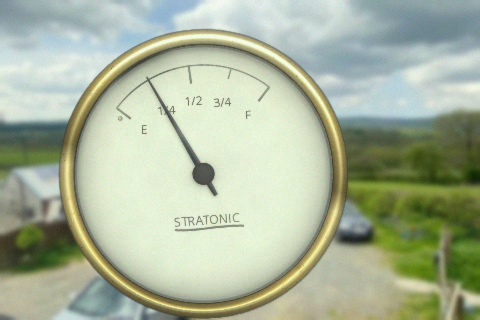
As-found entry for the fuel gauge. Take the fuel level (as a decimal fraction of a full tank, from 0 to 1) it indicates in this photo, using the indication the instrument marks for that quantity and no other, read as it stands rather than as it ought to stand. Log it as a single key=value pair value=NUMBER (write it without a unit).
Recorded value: value=0.25
